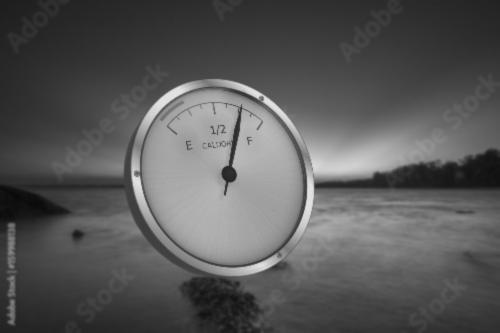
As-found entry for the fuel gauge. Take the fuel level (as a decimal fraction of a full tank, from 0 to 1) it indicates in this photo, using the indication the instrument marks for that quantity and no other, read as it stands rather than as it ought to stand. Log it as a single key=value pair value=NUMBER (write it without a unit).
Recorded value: value=0.75
